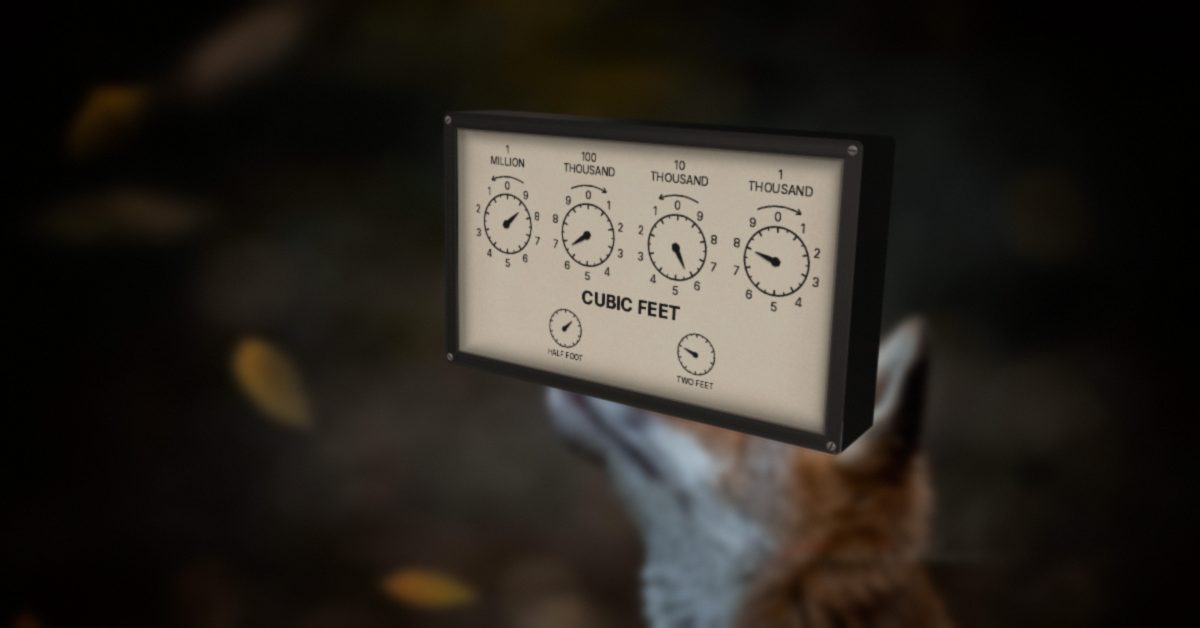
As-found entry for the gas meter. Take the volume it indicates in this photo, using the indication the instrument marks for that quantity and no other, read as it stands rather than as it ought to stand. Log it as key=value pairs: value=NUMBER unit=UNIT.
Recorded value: value=865800 unit=ft³
